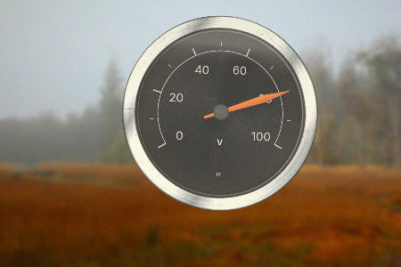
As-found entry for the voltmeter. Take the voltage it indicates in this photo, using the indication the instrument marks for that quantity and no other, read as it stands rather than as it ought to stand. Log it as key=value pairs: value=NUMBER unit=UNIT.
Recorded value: value=80 unit=V
